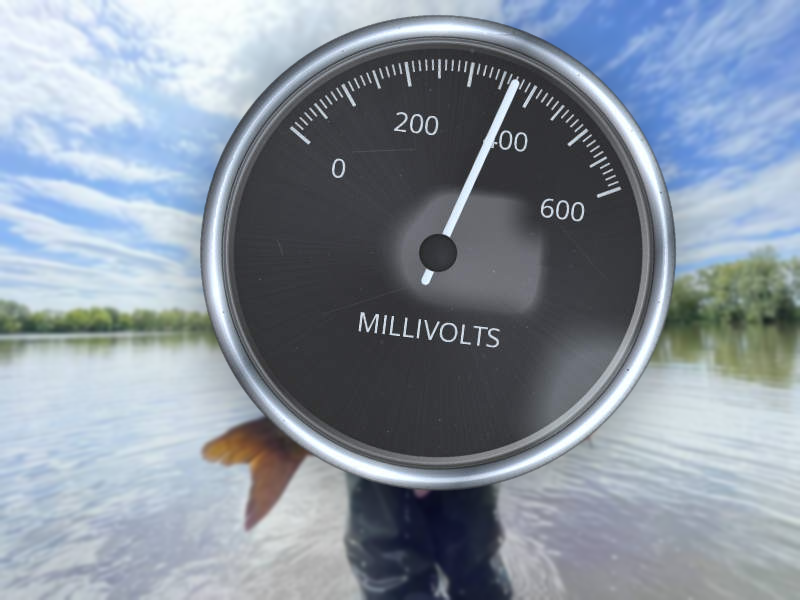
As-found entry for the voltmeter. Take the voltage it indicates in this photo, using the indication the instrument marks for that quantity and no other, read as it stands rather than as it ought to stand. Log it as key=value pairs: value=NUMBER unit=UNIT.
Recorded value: value=370 unit=mV
